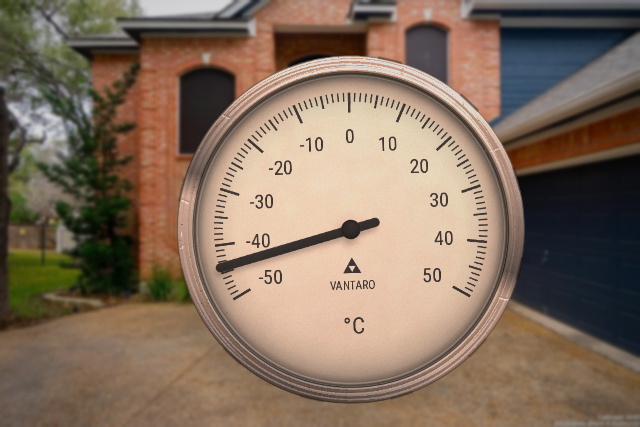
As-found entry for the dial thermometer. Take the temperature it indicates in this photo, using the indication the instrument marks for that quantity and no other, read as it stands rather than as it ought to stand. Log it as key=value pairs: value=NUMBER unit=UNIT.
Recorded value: value=-44 unit=°C
